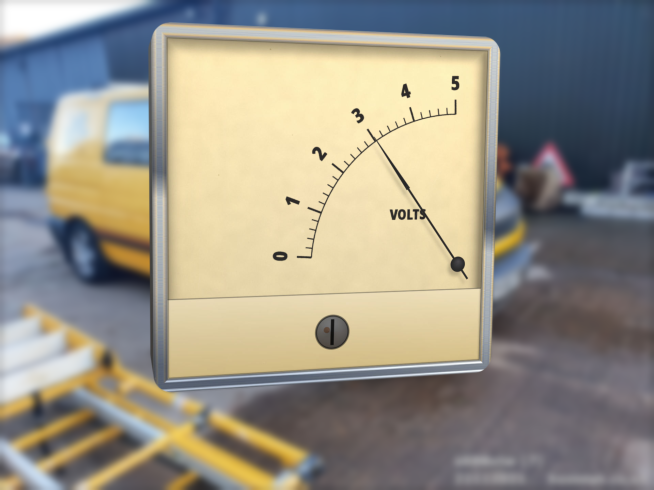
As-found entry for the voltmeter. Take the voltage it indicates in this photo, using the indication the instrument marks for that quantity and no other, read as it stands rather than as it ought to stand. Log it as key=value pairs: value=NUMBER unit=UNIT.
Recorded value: value=3 unit=V
